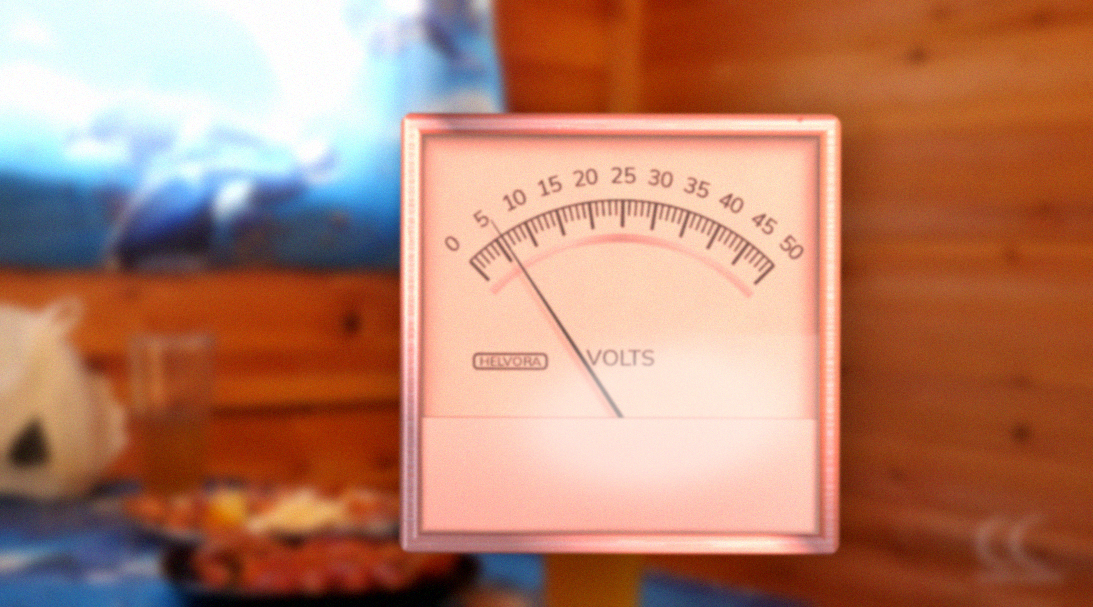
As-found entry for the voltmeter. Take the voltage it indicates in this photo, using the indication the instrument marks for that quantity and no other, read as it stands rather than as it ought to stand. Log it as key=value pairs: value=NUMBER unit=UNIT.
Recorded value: value=6 unit=V
